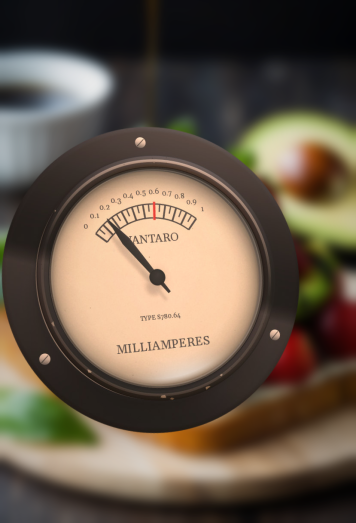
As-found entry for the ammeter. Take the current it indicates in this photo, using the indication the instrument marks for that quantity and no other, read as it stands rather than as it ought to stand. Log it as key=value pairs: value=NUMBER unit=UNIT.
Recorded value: value=0.15 unit=mA
